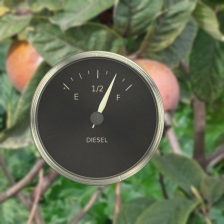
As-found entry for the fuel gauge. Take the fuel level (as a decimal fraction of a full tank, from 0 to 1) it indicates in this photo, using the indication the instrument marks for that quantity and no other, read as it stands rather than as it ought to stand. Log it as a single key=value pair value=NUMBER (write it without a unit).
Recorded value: value=0.75
